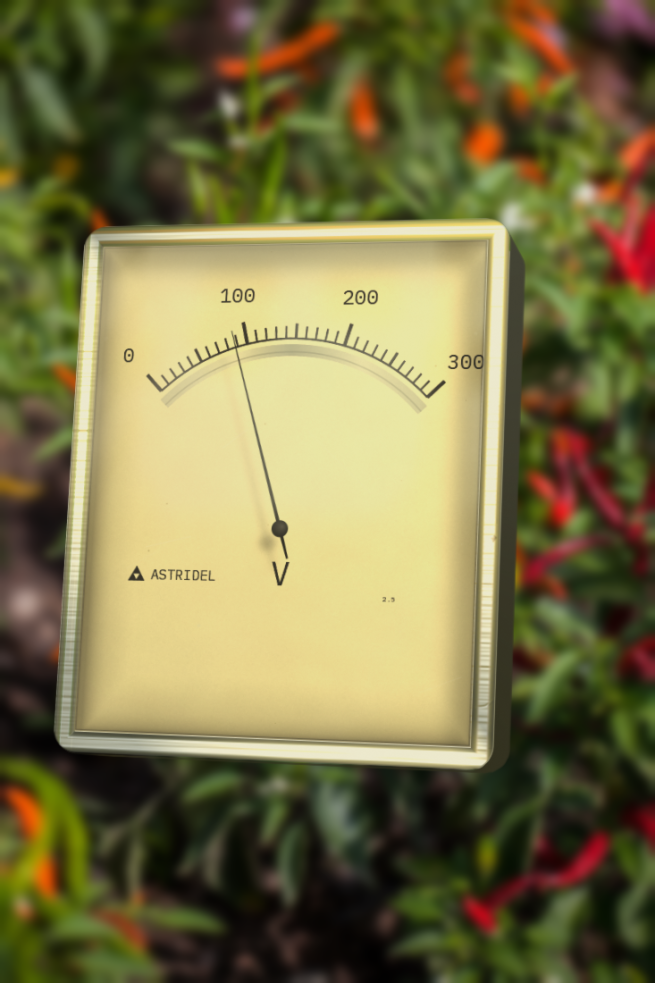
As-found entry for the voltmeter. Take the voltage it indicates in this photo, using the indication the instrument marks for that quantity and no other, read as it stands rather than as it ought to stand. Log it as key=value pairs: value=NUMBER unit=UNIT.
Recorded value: value=90 unit=V
